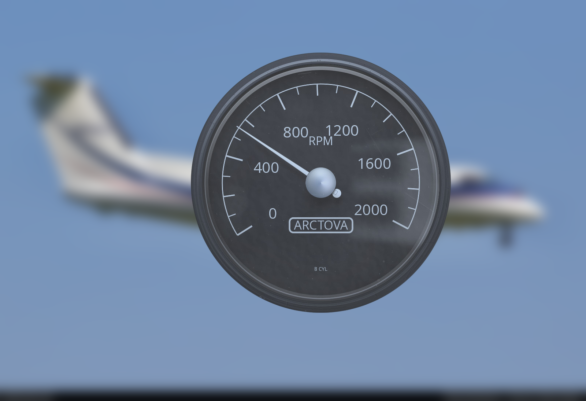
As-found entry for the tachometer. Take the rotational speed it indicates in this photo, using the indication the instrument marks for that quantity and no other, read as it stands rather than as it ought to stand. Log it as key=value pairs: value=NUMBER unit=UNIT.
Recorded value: value=550 unit=rpm
